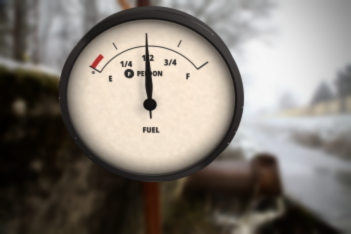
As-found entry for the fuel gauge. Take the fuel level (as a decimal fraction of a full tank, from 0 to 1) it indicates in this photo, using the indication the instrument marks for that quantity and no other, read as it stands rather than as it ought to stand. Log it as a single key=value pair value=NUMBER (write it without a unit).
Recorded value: value=0.5
